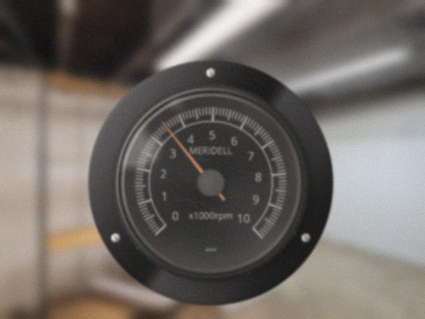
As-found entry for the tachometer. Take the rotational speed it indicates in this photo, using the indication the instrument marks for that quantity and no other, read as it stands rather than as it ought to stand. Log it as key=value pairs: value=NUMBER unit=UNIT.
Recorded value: value=3500 unit=rpm
